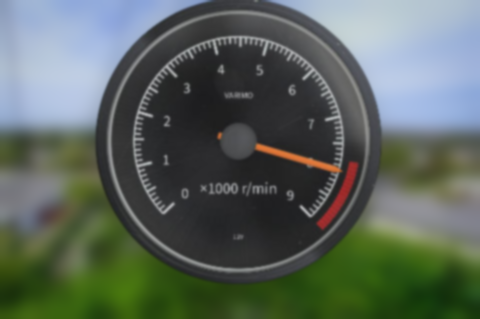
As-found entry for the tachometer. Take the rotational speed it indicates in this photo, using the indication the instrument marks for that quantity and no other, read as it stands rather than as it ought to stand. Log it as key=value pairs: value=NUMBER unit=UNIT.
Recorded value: value=8000 unit=rpm
